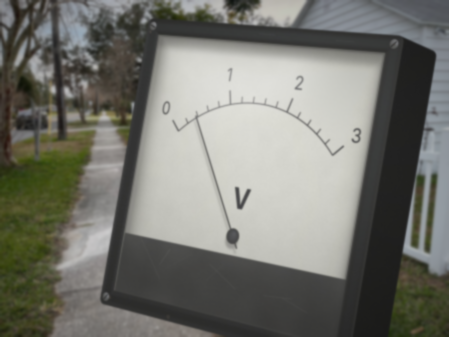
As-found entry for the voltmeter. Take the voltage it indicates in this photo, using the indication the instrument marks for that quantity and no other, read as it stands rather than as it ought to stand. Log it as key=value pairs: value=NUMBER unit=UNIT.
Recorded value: value=0.4 unit=V
